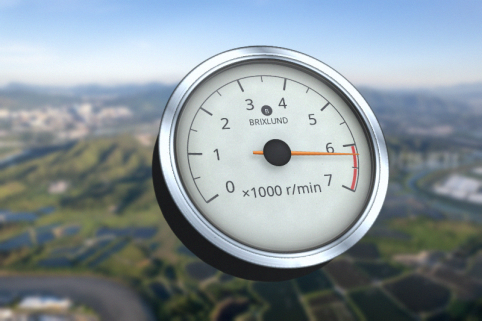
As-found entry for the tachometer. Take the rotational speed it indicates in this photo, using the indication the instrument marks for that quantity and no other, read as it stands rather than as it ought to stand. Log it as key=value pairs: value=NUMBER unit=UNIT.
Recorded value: value=6250 unit=rpm
